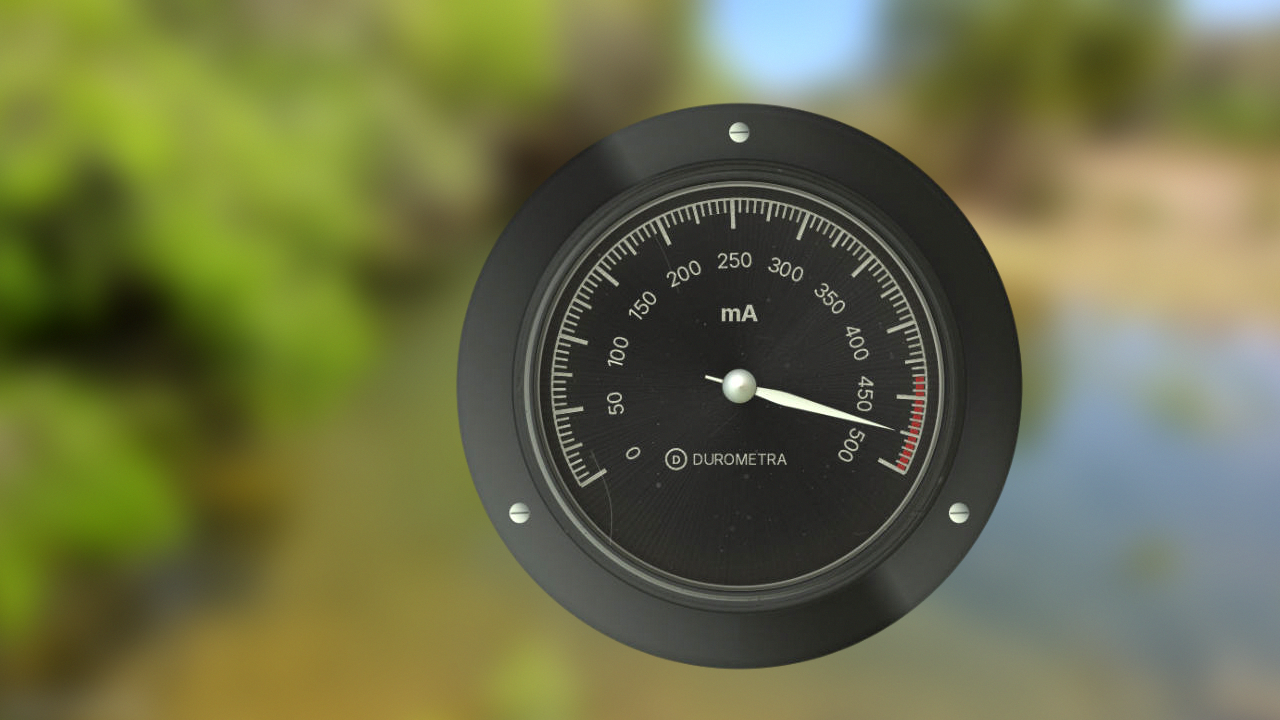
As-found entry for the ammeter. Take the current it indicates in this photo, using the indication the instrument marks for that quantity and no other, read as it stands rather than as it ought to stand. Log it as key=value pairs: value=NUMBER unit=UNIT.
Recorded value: value=475 unit=mA
